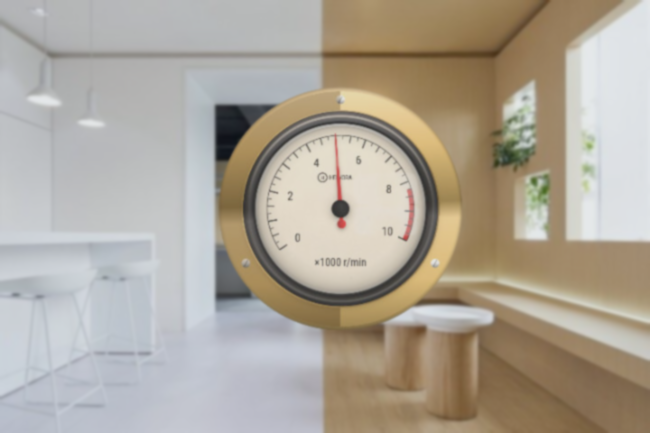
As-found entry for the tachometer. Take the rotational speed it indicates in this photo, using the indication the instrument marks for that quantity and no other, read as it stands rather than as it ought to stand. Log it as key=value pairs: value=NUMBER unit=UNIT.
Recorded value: value=5000 unit=rpm
